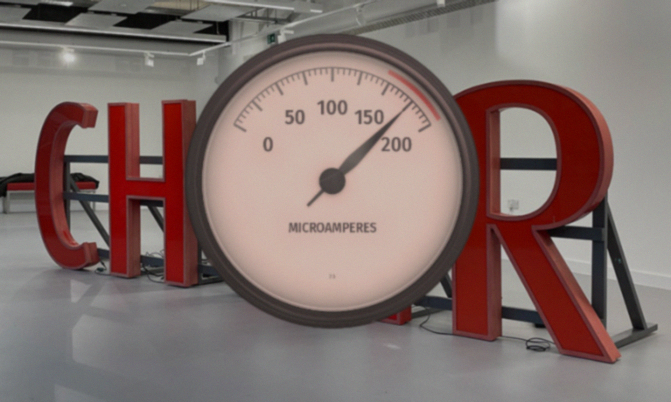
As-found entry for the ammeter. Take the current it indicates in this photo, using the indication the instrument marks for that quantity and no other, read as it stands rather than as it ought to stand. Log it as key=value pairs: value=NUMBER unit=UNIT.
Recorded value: value=175 unit=µA
